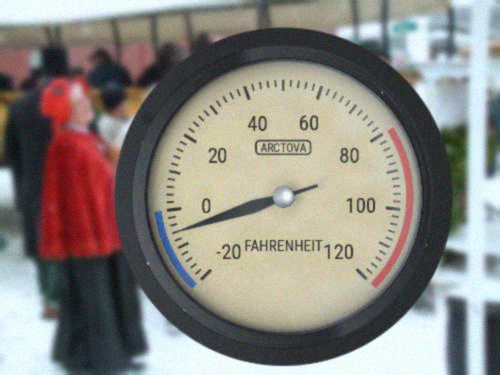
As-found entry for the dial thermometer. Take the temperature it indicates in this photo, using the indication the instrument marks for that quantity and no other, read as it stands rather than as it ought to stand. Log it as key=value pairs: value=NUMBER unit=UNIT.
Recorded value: value=-6 unit=°F
